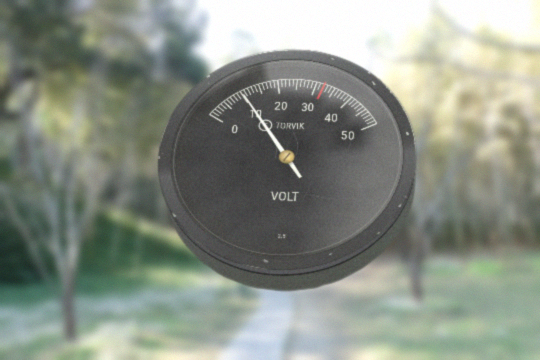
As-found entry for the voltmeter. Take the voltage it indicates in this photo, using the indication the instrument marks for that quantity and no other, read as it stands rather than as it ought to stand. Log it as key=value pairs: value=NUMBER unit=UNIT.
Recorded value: value=10 unit=V
